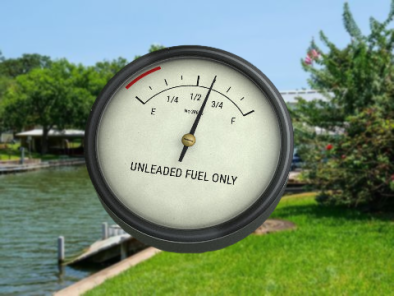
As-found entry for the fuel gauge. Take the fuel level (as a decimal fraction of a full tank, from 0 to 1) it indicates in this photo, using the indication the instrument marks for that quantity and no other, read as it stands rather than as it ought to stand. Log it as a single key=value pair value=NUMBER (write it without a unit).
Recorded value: value=0.625
